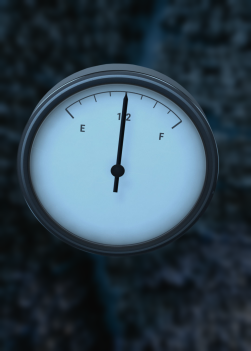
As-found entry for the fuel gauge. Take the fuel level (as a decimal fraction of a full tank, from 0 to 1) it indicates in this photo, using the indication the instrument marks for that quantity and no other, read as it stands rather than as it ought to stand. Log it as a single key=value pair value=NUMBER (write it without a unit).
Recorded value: value=0.5
